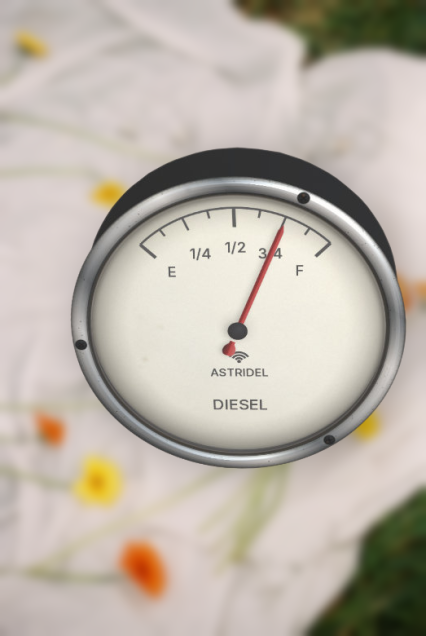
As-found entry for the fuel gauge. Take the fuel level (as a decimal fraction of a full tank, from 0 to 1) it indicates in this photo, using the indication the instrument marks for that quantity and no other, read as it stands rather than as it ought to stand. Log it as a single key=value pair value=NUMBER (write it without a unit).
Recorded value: value=0.75
